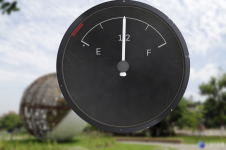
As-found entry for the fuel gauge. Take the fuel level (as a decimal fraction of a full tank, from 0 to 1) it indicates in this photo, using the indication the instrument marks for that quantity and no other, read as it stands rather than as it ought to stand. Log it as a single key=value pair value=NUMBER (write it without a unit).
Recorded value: value=0.5
